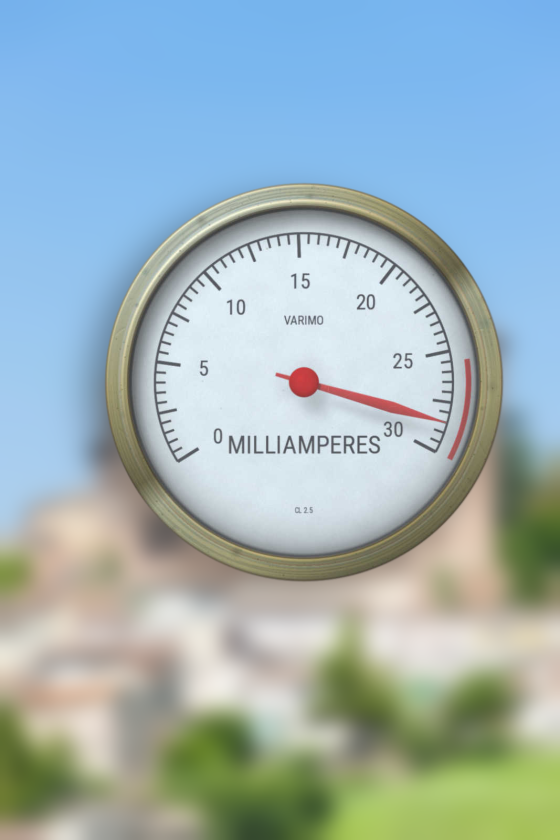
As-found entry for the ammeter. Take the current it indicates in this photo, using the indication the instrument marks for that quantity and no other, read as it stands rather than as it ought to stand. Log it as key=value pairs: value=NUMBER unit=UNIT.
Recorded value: value=28.5 unit=mA
